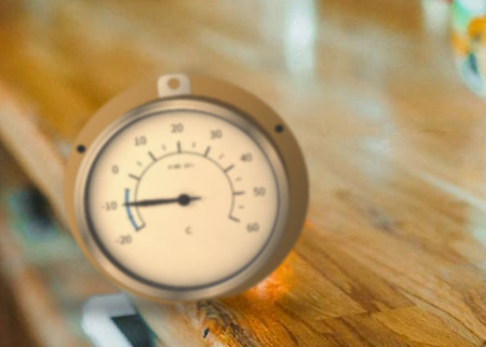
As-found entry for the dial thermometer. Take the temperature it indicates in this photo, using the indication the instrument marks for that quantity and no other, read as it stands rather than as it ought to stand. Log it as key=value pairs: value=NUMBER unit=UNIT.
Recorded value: value=-10 unit=°C
